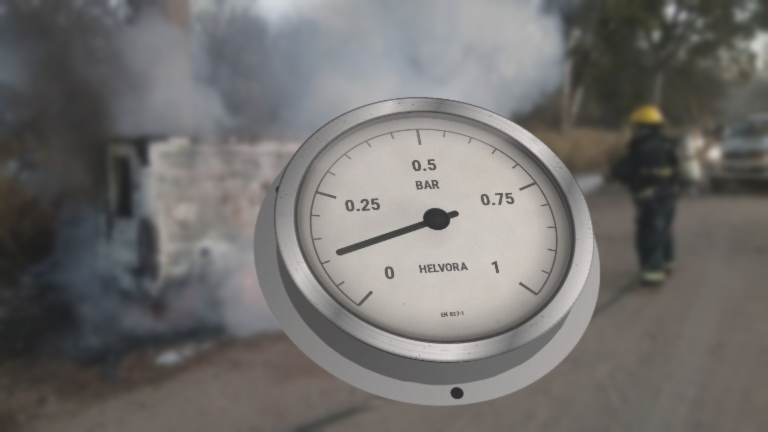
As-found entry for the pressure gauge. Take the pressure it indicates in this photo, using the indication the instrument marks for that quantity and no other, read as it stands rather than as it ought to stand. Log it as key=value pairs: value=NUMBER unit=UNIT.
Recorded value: value=0.1 unit=bar
